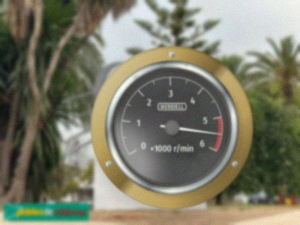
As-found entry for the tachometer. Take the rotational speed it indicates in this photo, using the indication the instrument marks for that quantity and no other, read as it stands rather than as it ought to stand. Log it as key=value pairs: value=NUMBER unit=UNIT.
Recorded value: value=5500 unit=rpm
